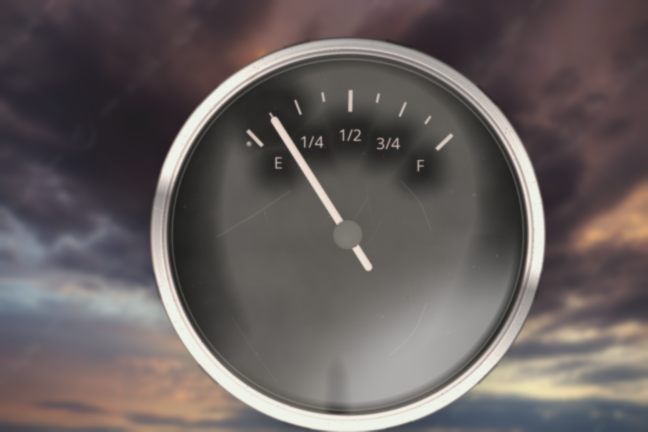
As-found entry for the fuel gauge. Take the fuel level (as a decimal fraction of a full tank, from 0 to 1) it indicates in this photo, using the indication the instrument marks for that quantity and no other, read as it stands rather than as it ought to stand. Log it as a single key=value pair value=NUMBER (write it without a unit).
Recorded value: value=0.125
